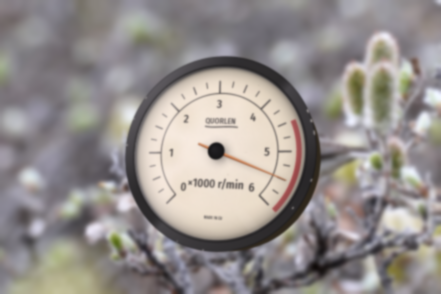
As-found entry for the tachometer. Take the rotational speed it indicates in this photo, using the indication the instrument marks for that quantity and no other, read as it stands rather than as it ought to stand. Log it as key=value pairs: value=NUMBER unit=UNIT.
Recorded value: value=5500 unit=rpm
